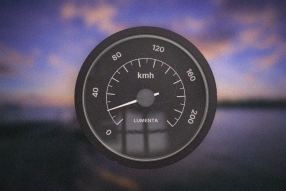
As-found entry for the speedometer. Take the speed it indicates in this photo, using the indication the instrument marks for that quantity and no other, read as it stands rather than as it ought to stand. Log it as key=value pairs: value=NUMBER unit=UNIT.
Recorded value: value=20 unit=km/h
